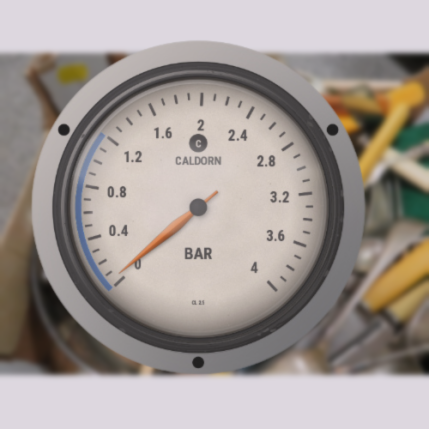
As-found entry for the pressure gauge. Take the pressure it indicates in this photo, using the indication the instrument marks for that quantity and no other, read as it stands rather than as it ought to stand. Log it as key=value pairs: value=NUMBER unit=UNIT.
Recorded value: value=0.05 unit=bar
